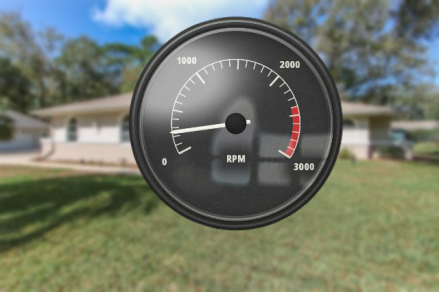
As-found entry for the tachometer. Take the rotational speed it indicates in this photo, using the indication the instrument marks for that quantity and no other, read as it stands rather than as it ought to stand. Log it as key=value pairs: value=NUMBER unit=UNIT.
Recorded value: value=250 unit=rpm
